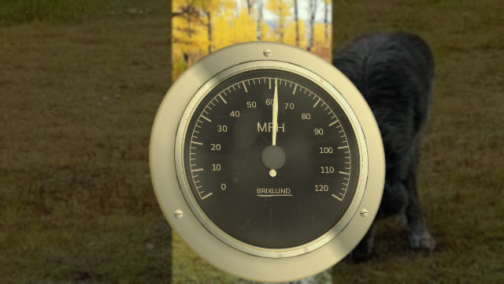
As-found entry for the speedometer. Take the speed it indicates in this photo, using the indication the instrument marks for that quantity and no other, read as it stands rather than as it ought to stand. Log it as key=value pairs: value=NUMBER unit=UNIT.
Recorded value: value=62 unit=mph
